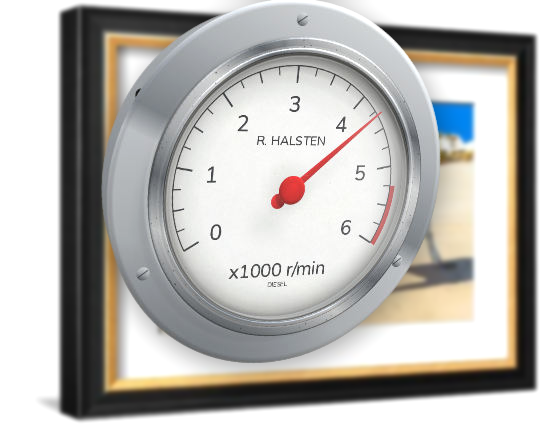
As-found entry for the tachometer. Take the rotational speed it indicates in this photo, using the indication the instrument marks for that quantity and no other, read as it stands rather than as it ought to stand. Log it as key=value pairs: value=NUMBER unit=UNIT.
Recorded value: value=4250 unit=rpm
